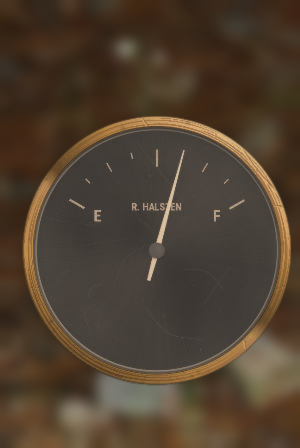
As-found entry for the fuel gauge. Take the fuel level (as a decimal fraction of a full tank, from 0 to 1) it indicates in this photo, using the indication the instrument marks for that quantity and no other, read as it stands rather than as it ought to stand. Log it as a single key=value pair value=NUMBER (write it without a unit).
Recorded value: value=0.625
